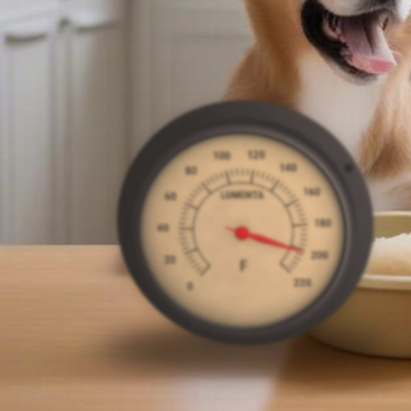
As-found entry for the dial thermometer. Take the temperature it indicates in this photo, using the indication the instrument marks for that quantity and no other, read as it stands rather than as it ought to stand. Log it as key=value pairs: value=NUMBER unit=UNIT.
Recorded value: value=200 unit=°F
